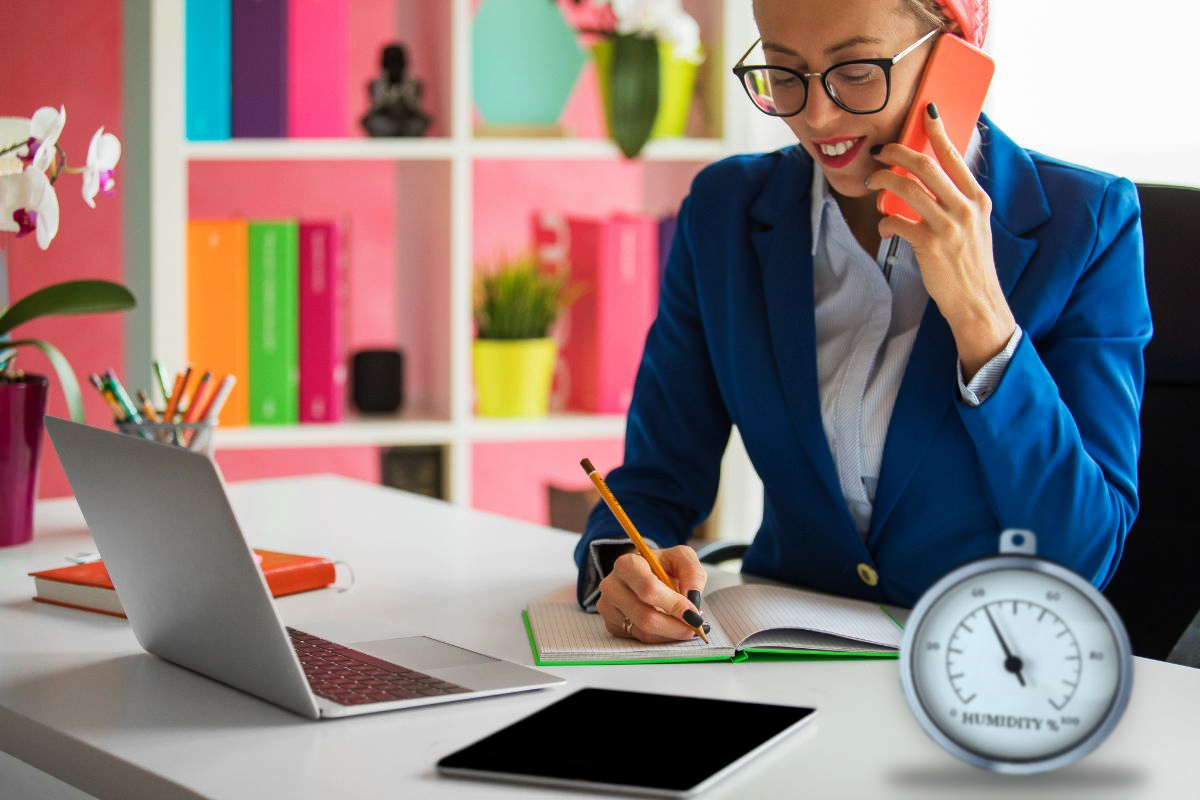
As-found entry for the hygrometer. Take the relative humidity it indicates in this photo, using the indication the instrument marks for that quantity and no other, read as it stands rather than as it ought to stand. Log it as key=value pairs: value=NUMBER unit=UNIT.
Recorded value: value=40 unit=%
